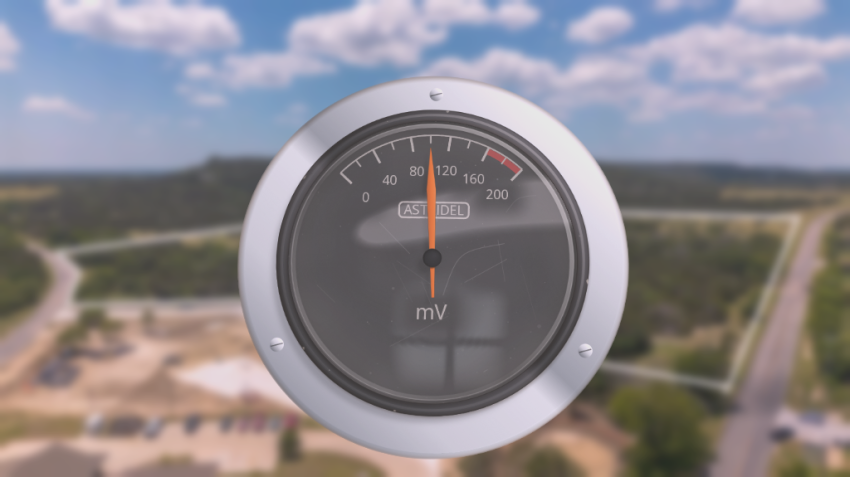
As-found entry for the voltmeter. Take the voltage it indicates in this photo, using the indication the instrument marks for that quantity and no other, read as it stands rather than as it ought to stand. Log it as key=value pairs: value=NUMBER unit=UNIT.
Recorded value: value=100 unit=mV
